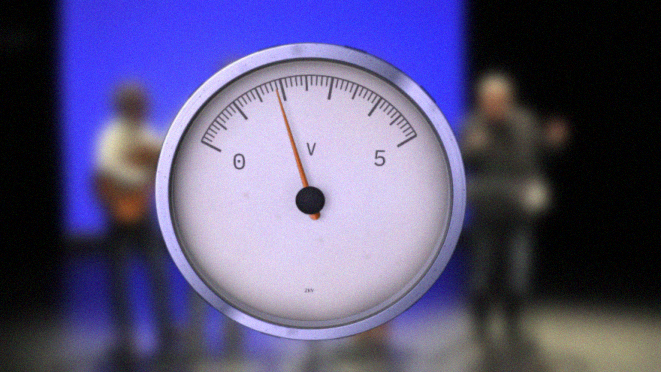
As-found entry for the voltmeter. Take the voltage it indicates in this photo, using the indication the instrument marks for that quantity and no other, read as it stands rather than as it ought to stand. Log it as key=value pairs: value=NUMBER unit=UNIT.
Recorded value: value=1.9 unit=V
